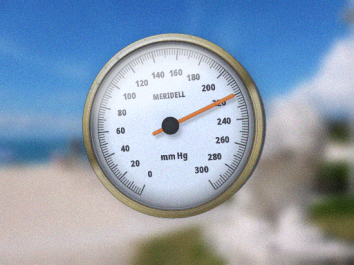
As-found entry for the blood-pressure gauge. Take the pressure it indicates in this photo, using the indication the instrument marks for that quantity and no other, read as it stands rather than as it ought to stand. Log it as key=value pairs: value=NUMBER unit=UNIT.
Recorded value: value=220 unit=mmHg
